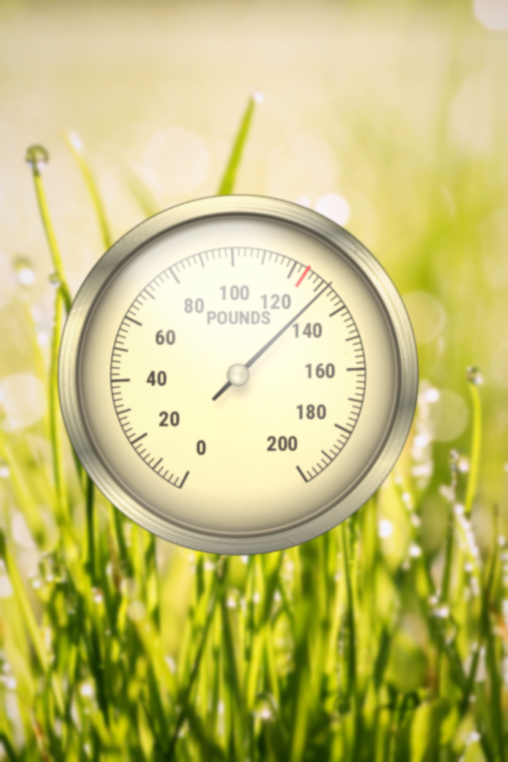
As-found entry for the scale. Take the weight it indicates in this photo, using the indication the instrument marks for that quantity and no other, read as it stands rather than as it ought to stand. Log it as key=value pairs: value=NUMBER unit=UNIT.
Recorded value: value=132 unit=lb
